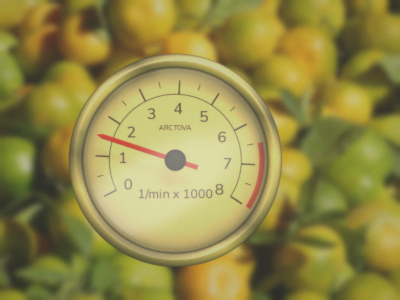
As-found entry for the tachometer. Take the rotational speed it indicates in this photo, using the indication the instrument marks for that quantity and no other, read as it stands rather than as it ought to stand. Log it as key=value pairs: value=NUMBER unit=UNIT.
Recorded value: value=1500 unit=rpm
